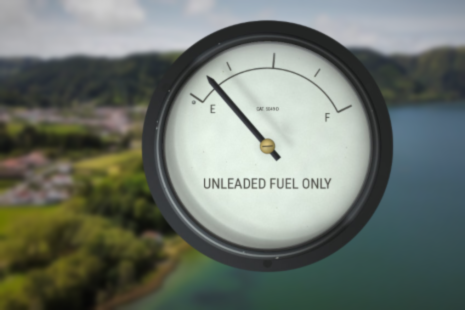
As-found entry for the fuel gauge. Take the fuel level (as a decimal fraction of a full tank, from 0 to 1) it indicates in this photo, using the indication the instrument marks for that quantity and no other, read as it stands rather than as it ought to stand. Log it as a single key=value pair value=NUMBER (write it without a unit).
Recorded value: value=0.125
